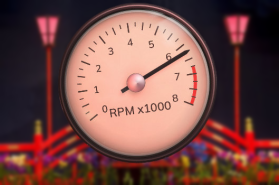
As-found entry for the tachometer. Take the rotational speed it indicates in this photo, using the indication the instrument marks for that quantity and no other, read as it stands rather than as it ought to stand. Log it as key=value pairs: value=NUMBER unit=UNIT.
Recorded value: value=6250 unit=rpm
